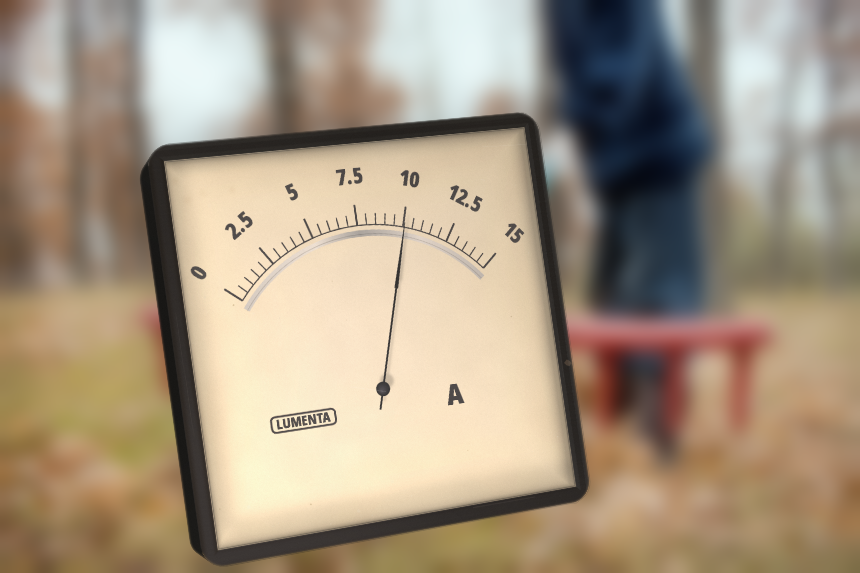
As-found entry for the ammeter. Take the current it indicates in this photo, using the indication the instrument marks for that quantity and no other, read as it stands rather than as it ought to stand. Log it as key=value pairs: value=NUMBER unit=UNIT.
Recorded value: value=10 unit=A
